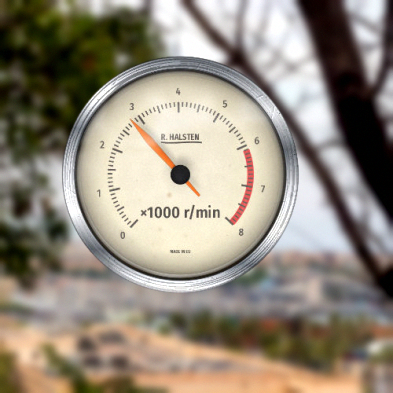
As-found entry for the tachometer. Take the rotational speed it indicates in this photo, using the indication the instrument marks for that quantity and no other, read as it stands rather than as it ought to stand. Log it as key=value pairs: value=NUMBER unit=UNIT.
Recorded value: value=2800 unit=rpm
